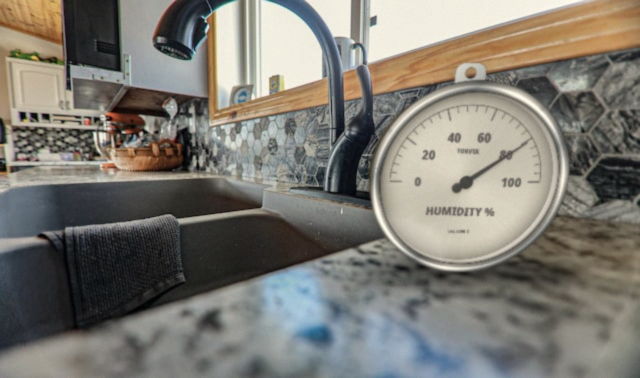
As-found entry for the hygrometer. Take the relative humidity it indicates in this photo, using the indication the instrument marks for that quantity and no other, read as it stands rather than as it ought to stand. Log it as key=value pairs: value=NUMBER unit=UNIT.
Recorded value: value=80 unit=%
